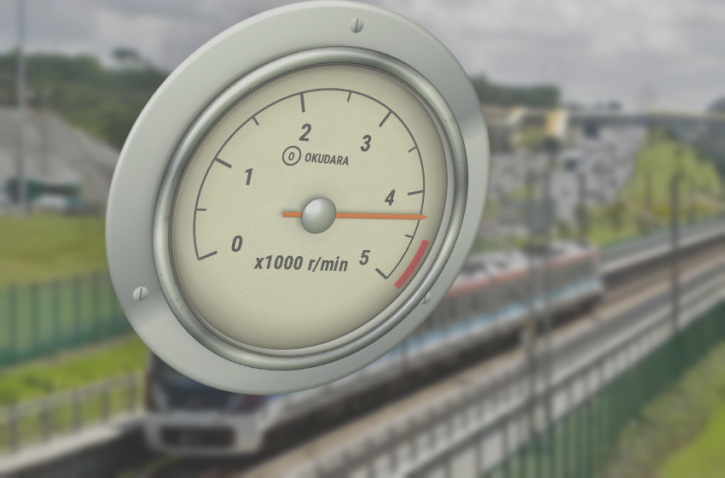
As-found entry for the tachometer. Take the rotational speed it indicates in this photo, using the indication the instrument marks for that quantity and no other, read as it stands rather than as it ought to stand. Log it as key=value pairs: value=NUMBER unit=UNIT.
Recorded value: value=4250 unit=rpm
